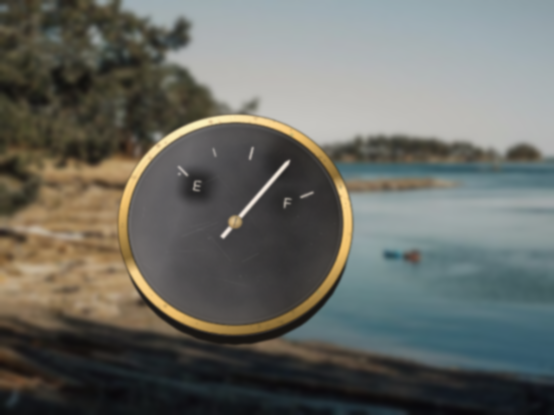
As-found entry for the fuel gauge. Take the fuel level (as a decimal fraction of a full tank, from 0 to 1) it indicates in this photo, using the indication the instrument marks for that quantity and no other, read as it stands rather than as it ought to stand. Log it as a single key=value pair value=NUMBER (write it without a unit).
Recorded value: value=0.75
